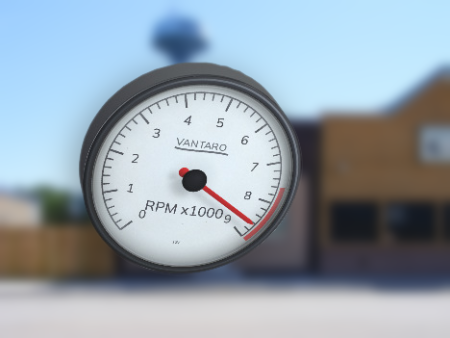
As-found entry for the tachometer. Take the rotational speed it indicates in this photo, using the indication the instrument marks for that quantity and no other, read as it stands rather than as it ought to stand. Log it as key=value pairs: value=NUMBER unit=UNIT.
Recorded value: value=8600 unit=rpm
